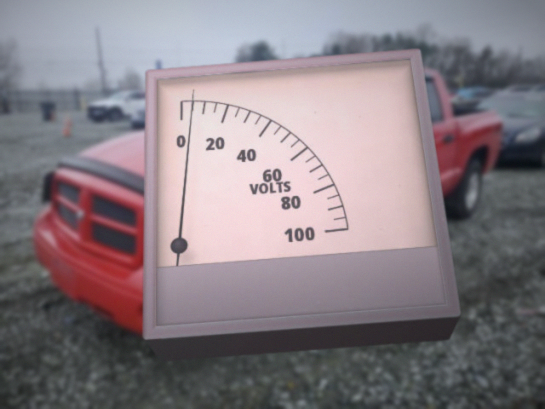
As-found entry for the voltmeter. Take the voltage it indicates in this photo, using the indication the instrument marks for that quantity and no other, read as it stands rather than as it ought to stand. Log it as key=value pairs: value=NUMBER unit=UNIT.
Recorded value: value=5 unit=V
